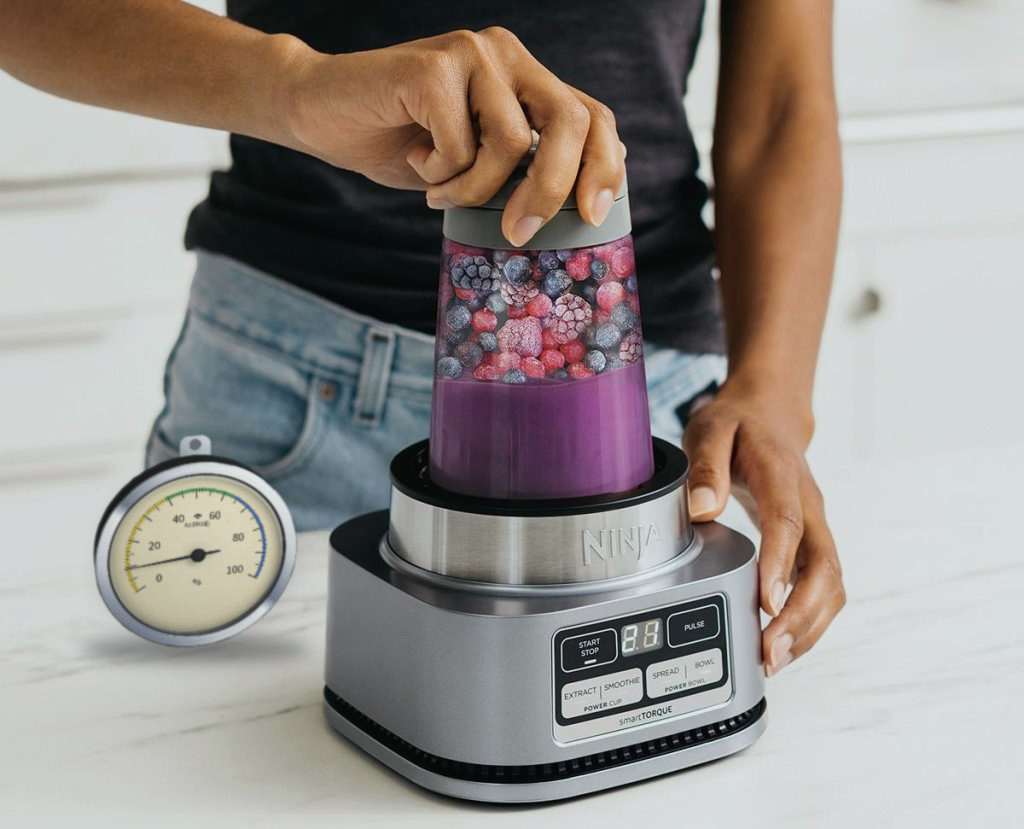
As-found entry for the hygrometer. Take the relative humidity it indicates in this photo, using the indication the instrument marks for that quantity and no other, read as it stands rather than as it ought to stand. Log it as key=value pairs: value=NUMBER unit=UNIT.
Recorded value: value=10 unit=%
